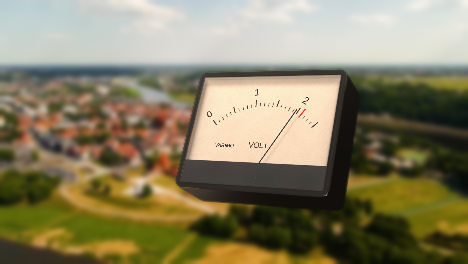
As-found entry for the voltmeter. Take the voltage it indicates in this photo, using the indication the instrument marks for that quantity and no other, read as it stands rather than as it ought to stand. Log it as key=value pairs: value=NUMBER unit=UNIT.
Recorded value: value=2 unit=V
